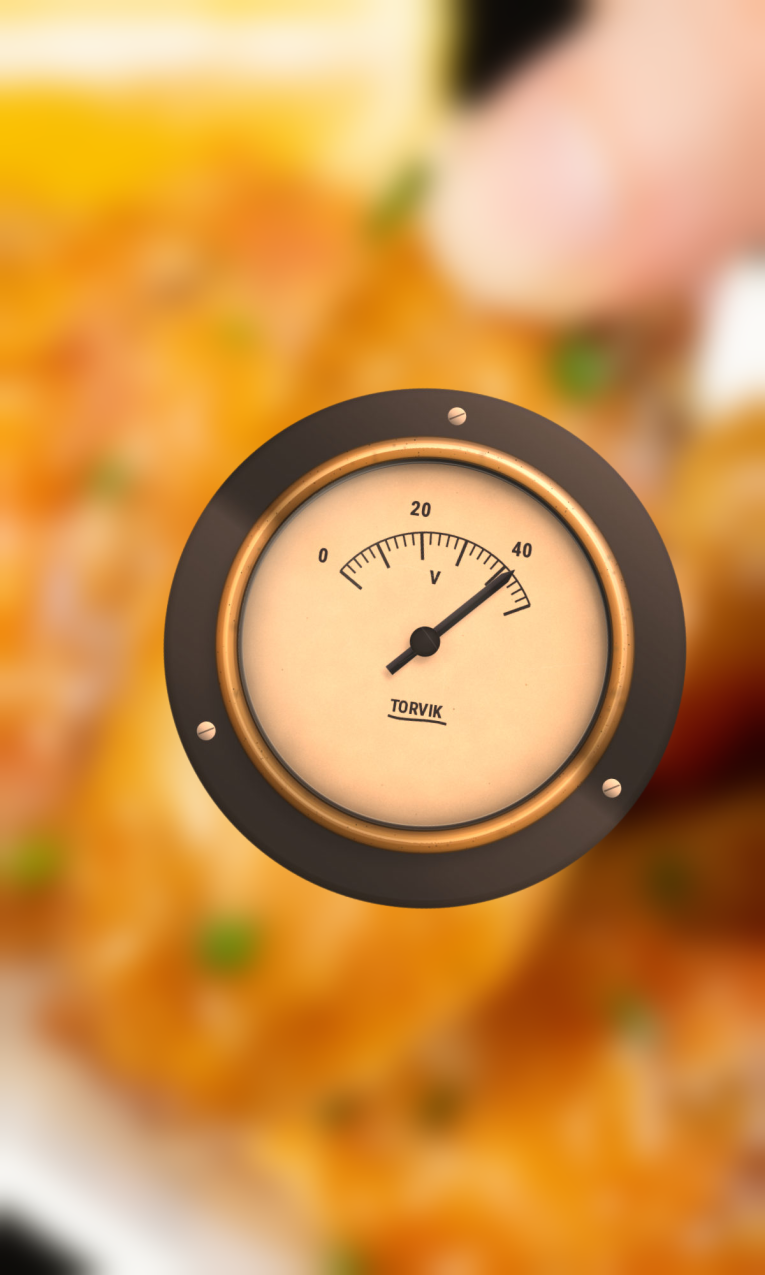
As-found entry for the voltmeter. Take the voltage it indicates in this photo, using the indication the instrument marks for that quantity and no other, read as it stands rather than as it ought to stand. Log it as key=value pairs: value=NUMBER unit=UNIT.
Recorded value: value=42 unit=V
